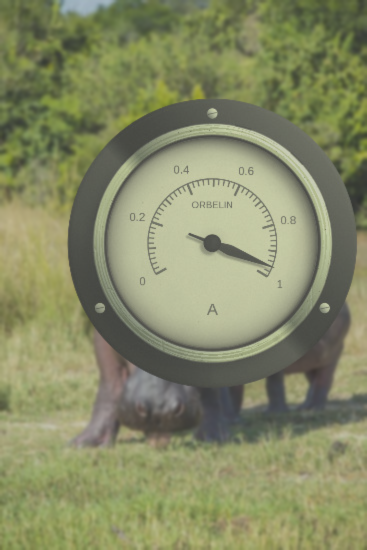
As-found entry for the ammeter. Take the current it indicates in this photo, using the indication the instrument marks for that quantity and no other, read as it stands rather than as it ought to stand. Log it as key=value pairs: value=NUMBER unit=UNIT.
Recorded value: value=0.96 unit=A
